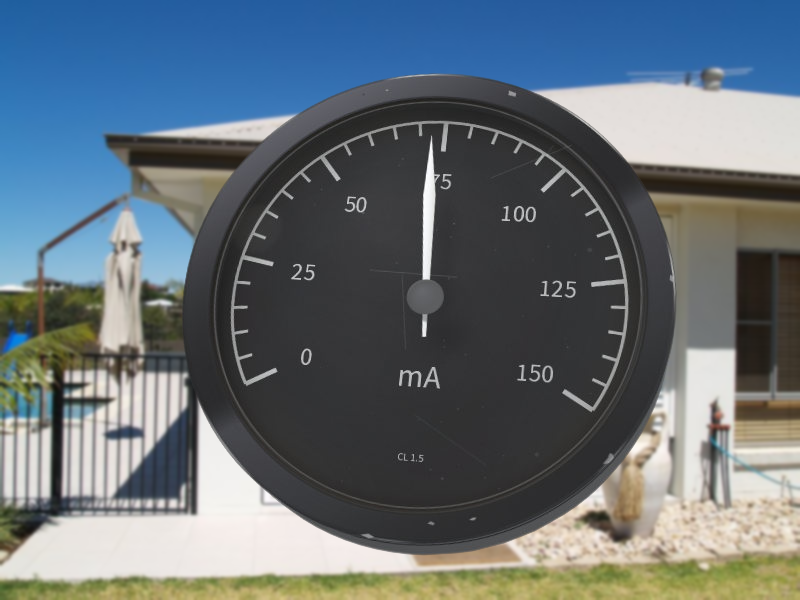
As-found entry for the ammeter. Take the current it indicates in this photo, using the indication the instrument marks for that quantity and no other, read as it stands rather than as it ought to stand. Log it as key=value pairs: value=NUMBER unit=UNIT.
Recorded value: value=72.5 unit=mA
